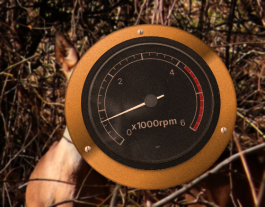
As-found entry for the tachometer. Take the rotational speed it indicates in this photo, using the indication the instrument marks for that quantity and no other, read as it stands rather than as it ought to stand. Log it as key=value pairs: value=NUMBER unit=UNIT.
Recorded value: value=700 unit=rpm
